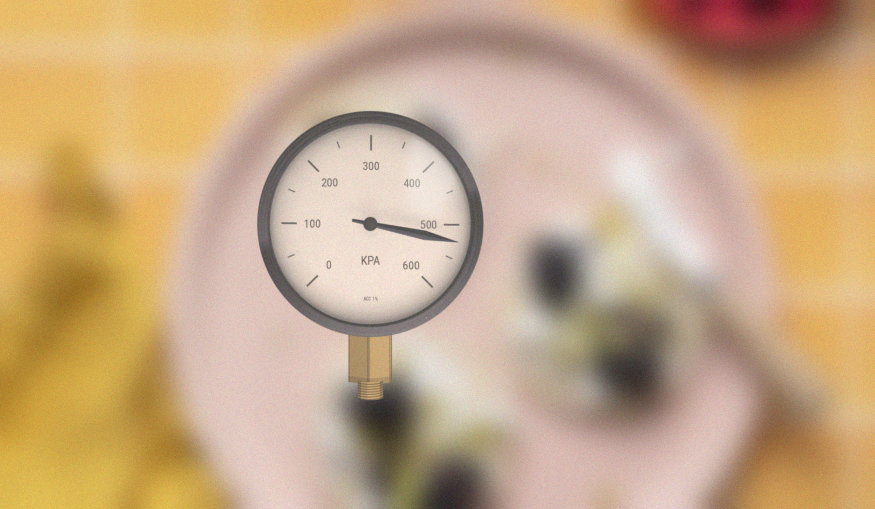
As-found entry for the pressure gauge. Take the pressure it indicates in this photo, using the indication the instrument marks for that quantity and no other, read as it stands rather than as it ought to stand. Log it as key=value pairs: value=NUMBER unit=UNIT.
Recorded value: value=525 unit=kPa
